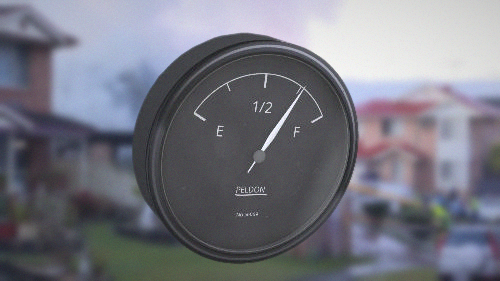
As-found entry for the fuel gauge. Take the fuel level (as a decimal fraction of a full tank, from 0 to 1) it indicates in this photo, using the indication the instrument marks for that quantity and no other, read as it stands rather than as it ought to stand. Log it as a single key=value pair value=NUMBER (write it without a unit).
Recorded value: value=0.75
